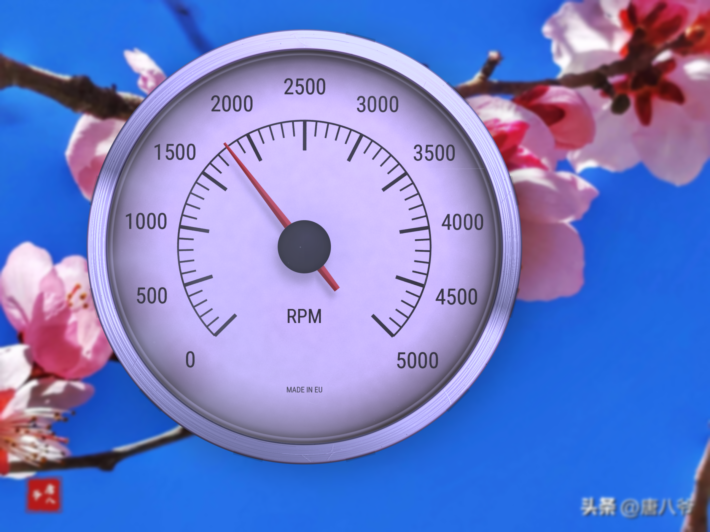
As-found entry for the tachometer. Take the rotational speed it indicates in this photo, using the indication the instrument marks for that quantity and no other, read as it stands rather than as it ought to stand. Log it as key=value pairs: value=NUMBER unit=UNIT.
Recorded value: value=1800 unit=rpm
